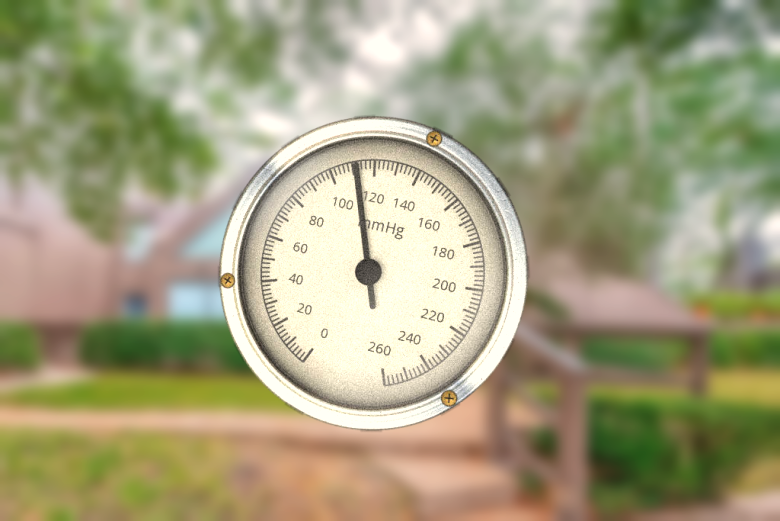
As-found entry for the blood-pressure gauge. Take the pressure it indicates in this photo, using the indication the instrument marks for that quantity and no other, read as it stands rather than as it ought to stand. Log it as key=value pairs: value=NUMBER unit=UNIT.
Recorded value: value=112 unit=mmHg
